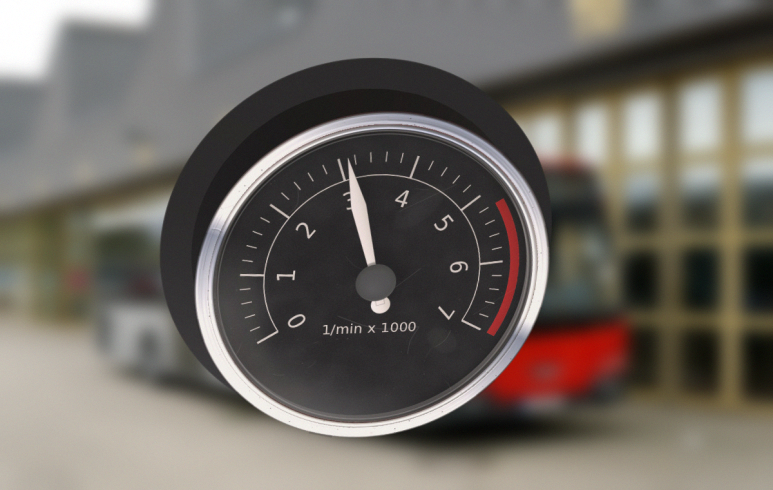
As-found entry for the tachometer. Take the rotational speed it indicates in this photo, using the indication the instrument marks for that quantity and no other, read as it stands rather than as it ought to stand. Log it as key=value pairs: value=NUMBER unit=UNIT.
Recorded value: value=3100 unit=rpm
